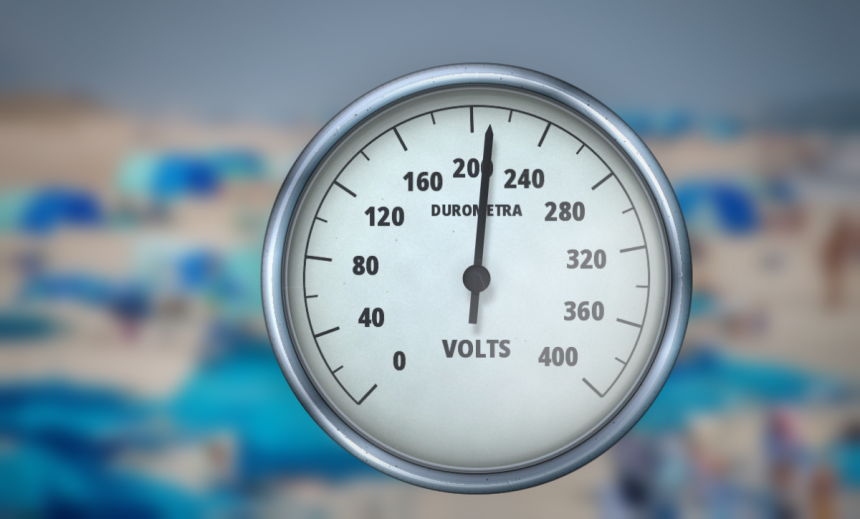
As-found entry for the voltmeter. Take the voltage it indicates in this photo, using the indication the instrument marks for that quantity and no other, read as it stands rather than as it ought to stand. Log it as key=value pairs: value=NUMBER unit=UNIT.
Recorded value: value=210 unit=V
